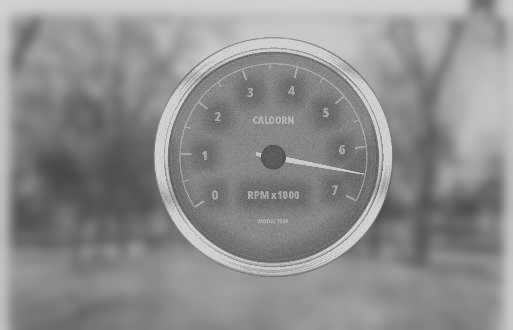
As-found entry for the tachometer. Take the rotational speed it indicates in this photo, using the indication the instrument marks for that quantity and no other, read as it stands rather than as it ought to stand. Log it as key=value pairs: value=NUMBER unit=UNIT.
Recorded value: value=6500 unit=rpm
